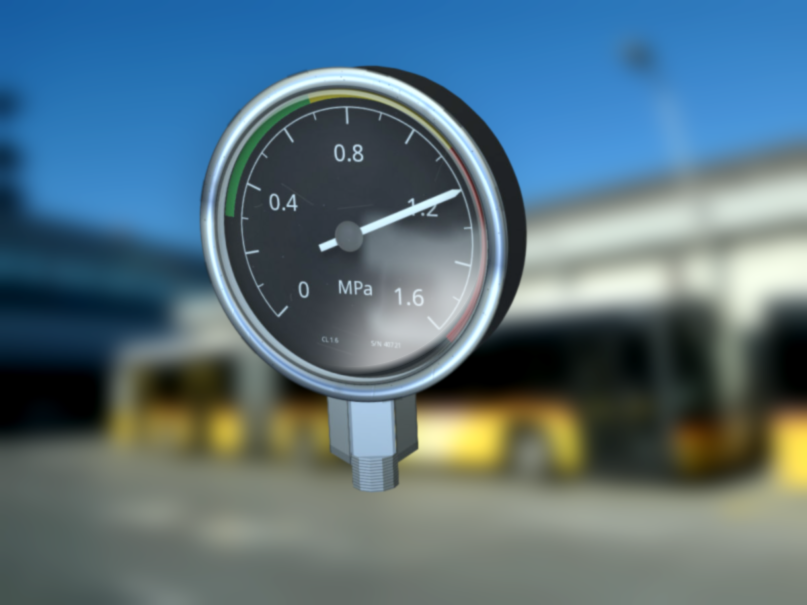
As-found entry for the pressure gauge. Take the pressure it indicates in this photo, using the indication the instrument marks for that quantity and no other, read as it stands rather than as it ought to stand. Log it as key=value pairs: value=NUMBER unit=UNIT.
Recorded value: value=1.2 unit=MPa
